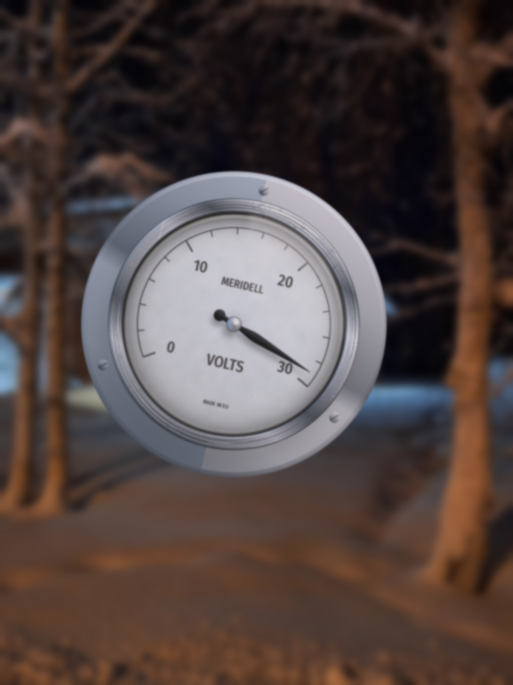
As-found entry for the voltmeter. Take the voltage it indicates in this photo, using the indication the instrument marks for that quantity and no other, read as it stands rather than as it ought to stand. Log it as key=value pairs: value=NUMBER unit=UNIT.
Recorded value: value=29 unit=V
